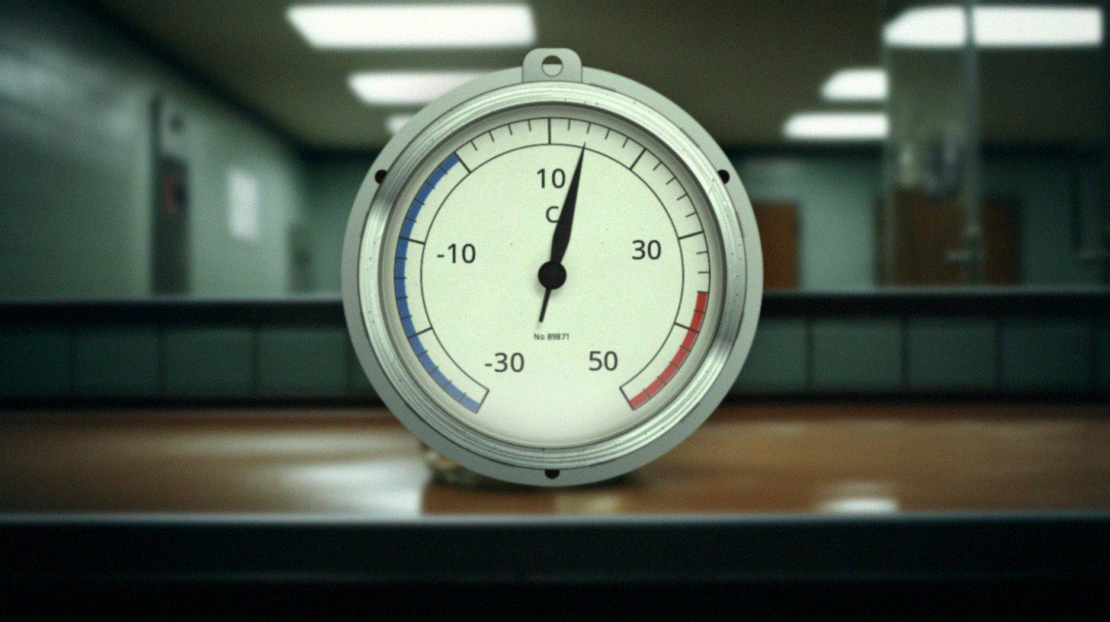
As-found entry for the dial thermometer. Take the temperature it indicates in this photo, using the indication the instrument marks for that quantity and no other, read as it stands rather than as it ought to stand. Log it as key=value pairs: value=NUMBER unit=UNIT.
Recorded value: value=14 unit=°C
